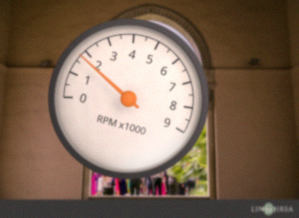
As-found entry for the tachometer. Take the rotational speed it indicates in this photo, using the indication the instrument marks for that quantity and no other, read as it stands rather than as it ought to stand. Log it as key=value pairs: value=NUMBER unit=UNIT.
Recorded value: value=1750 unit=rpm
